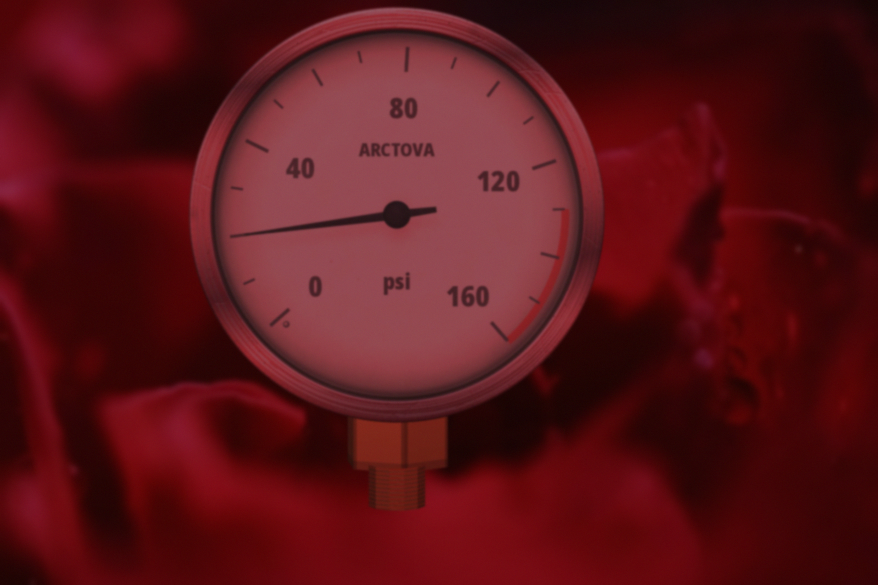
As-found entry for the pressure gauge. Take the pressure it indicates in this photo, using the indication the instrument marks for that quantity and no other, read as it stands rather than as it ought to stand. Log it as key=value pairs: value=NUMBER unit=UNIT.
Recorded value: value=20 unit=psi
